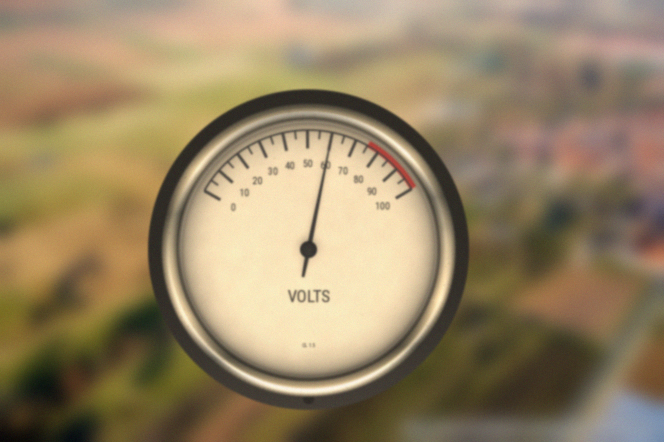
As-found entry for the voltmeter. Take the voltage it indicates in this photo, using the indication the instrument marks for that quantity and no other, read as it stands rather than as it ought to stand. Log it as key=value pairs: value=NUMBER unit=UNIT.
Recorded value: value=60 unit=V
